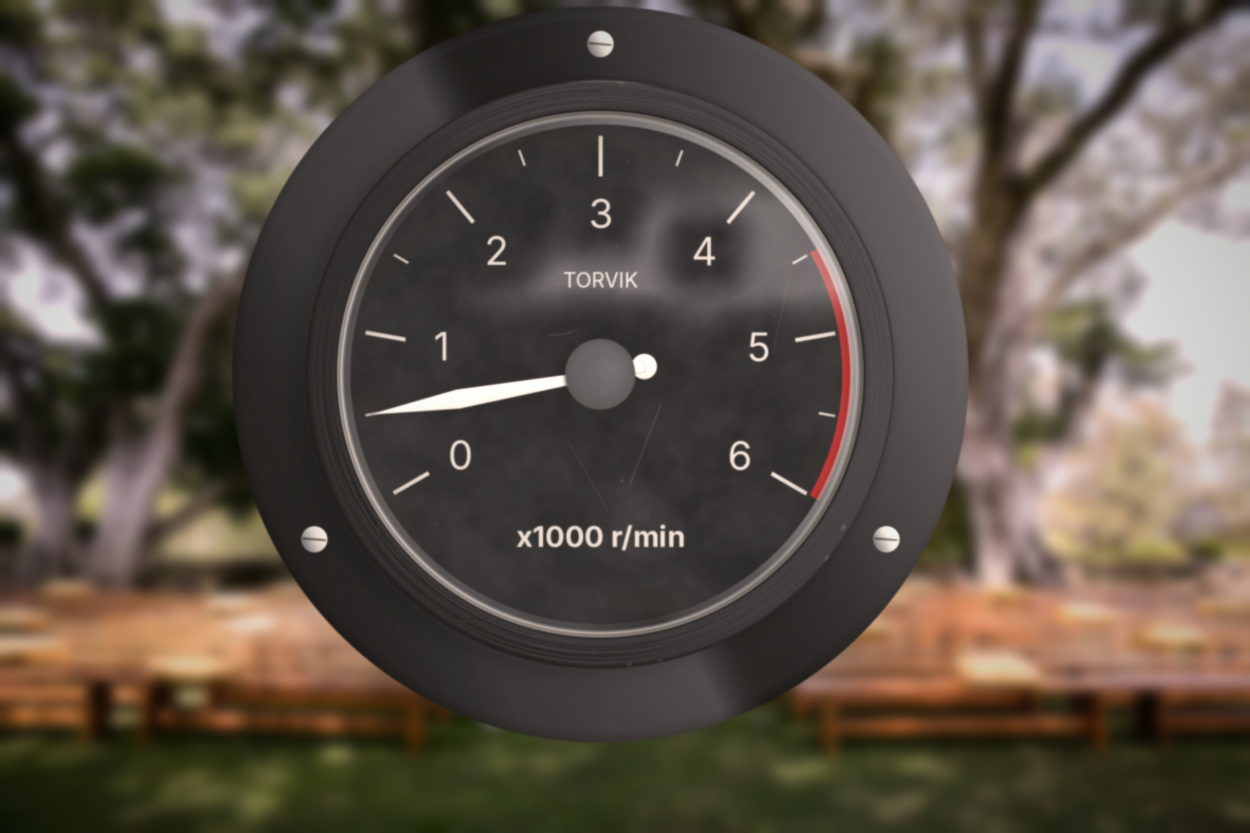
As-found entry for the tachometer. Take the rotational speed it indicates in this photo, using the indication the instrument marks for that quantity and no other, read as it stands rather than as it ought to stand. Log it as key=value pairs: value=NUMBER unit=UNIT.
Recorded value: value=500 unit=rpm
